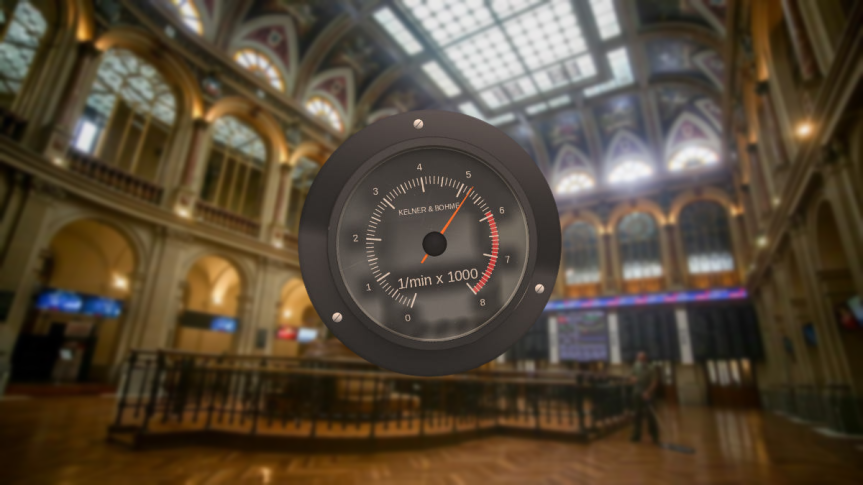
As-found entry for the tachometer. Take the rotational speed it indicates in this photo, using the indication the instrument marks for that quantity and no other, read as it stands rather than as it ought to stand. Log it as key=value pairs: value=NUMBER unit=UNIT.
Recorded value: value=5200 unit=rpm
